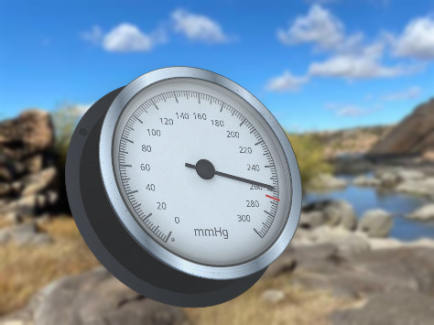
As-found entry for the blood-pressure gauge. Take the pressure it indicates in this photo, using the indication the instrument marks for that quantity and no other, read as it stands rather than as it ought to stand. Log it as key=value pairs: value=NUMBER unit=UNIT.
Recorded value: value=260 unit=mmHg
